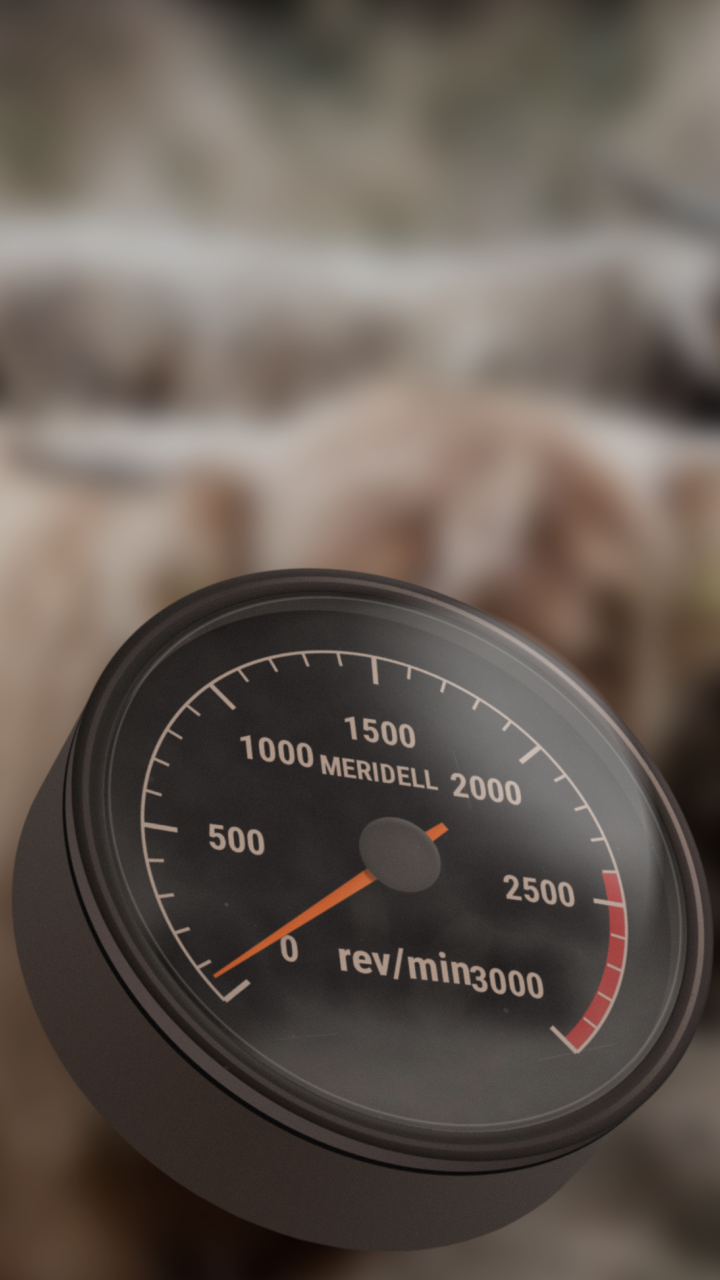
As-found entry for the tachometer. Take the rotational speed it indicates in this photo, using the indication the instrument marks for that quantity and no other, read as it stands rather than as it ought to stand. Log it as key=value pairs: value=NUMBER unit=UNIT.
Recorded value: value=50 unit=rpm
